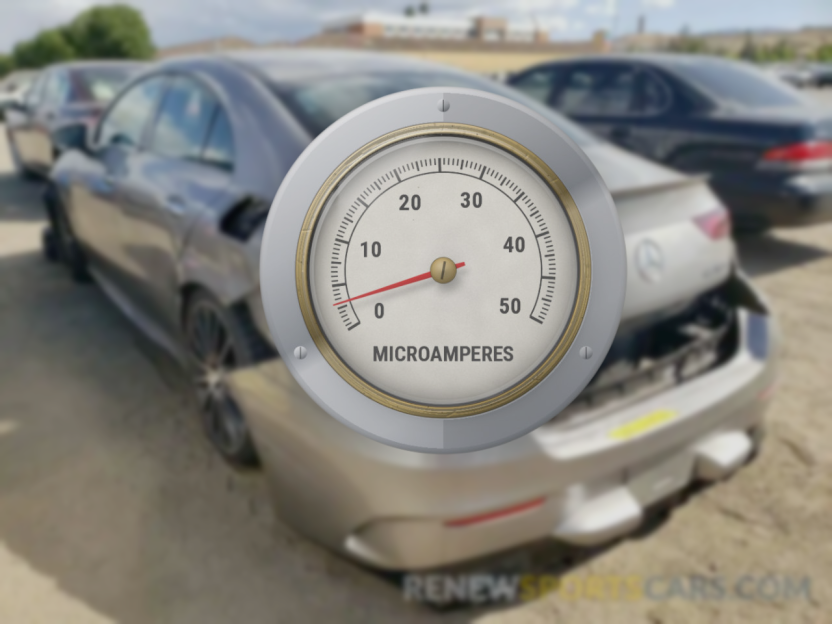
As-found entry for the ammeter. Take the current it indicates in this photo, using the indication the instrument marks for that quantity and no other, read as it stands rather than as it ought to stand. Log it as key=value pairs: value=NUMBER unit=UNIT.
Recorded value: value=3 unit=µA
